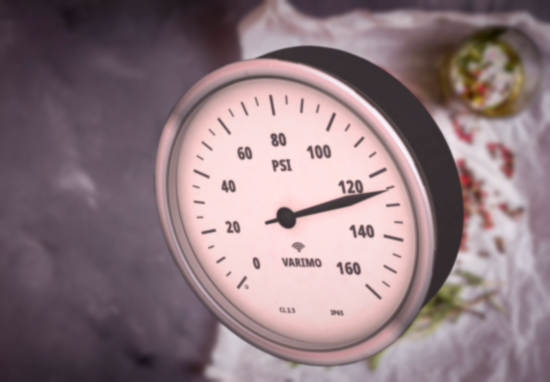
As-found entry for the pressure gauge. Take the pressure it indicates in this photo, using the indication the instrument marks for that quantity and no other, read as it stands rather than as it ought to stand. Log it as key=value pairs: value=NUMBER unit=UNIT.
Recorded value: value=125 unit=psi
